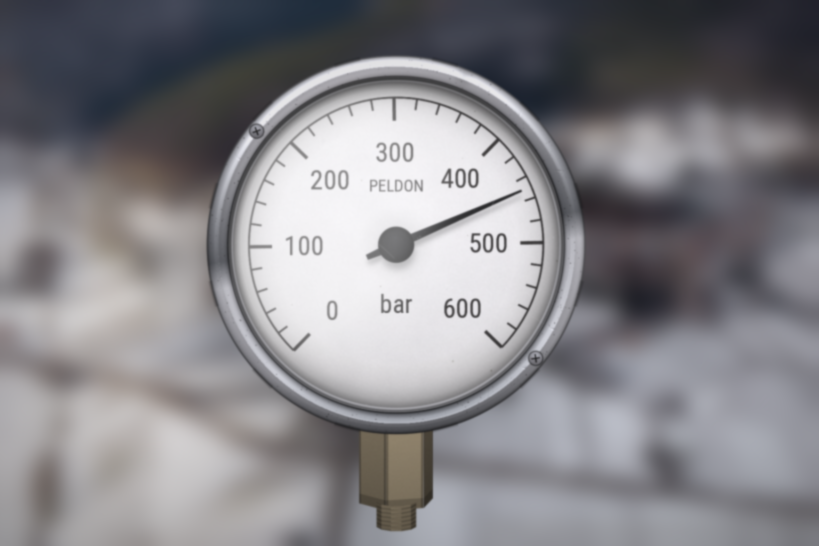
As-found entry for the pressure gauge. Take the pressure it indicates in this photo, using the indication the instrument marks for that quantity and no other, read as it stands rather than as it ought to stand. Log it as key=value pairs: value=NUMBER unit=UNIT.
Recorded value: value=450 unit=bar
